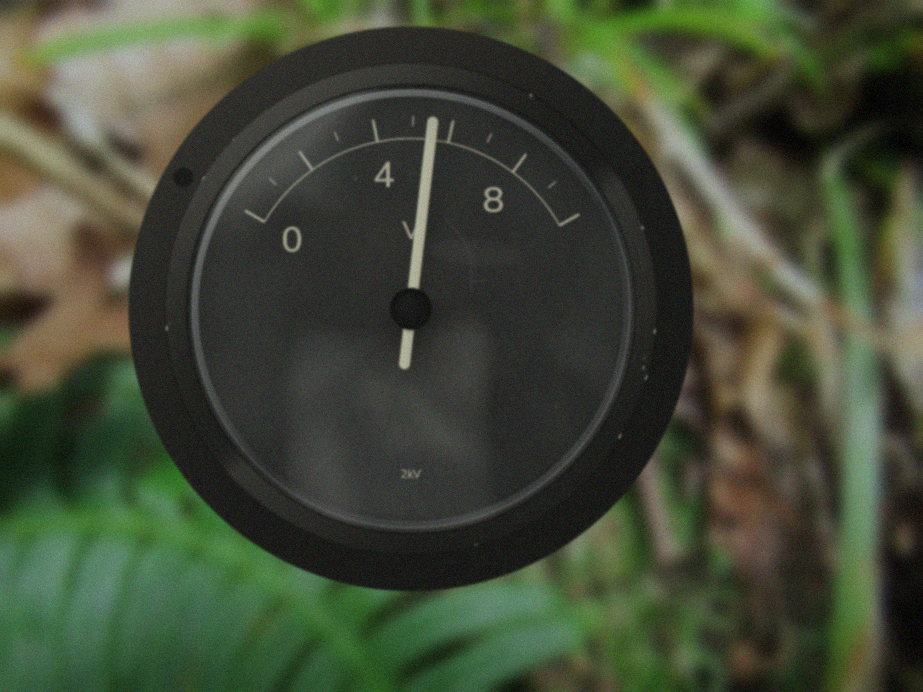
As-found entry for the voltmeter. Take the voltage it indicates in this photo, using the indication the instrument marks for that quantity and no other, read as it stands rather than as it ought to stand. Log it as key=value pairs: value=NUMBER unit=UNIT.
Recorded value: value=5.5 unit=V
